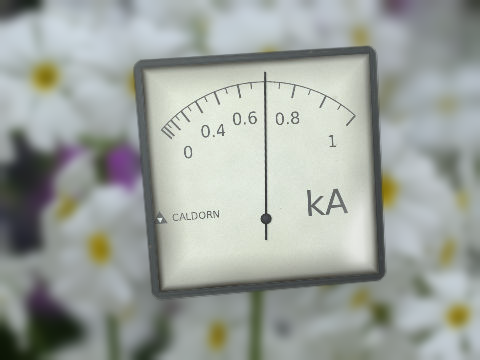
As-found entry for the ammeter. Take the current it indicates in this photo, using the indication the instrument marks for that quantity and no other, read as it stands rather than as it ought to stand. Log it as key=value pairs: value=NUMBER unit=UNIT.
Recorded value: value=0.7 unit=kA
